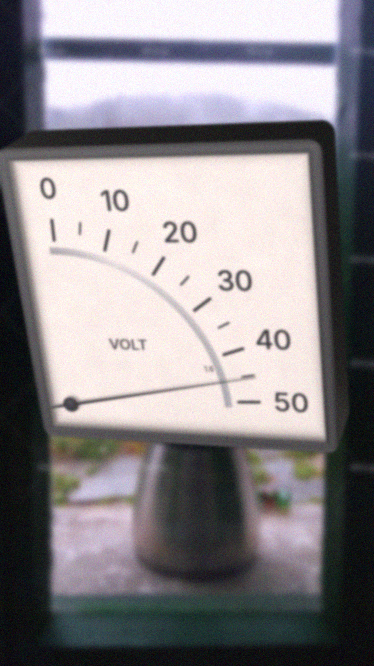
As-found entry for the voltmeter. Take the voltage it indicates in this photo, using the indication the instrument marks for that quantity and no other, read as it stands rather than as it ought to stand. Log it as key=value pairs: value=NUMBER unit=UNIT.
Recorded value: value=45 unit=V
